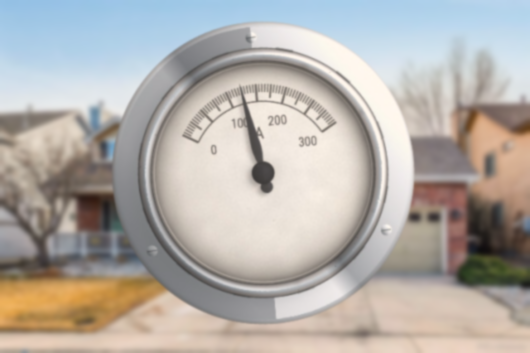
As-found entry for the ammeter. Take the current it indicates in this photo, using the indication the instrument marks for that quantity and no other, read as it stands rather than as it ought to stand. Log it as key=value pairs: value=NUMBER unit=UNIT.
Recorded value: value=125 unit=A
